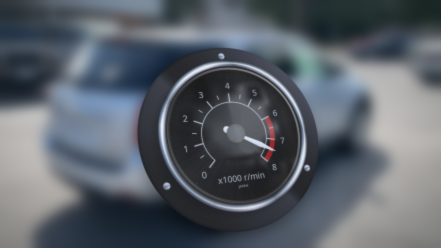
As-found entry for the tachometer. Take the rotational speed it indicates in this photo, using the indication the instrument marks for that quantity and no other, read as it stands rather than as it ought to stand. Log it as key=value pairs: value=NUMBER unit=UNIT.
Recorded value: value=7500 unit=rpm
